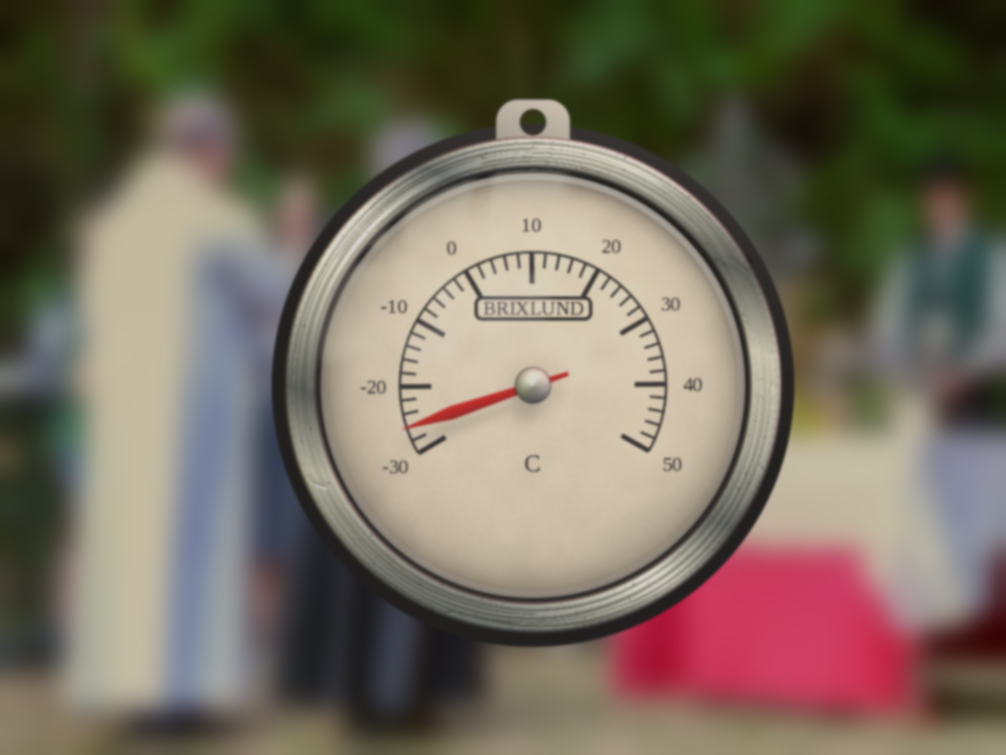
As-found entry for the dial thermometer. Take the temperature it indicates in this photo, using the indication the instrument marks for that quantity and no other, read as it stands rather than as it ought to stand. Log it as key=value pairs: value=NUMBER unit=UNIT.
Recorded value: value=-26 unit=°C
